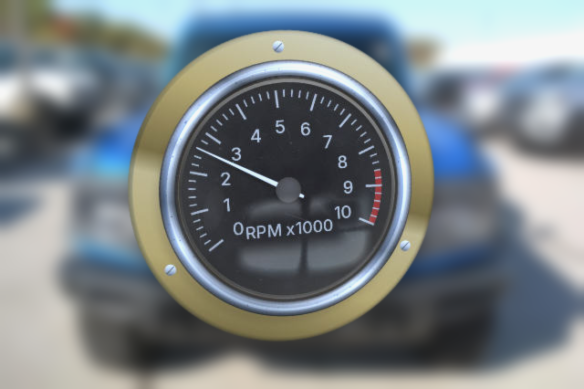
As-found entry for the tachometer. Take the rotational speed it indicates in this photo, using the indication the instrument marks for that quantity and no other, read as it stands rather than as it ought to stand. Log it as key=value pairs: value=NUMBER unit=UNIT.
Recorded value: value=2600 unit=rpm
